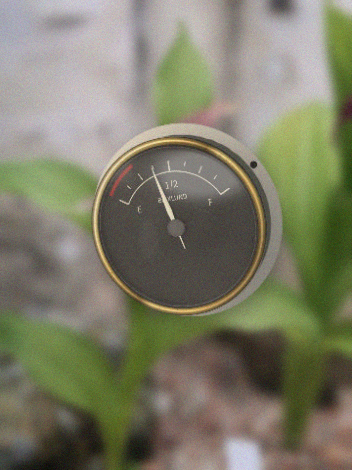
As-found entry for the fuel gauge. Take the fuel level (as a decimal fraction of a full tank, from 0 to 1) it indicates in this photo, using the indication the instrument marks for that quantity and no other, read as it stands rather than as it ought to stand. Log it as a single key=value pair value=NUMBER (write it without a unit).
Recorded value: value=0.375
